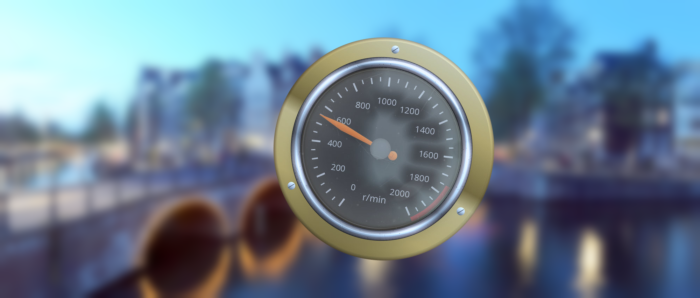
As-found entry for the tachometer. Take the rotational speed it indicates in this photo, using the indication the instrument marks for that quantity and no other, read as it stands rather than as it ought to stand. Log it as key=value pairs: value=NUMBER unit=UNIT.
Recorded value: value=550 unit=rpm
